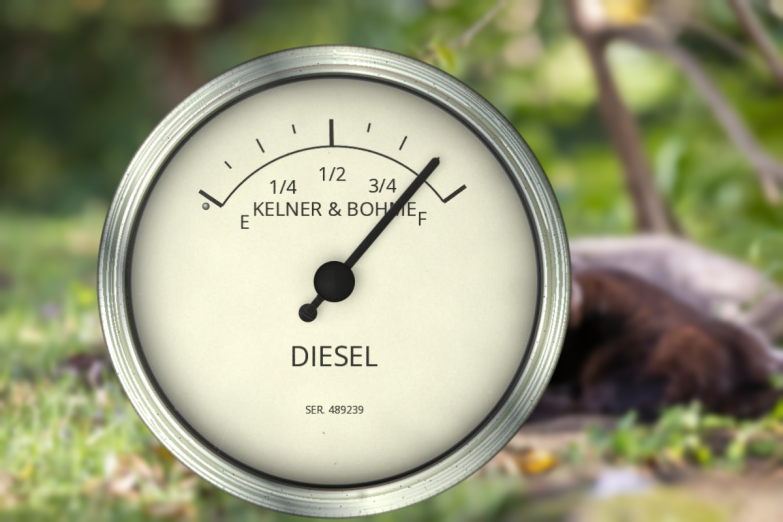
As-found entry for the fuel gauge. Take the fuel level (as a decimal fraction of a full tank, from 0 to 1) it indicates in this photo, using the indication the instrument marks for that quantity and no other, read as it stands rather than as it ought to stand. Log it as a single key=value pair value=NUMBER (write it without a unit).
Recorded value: value=0.875
